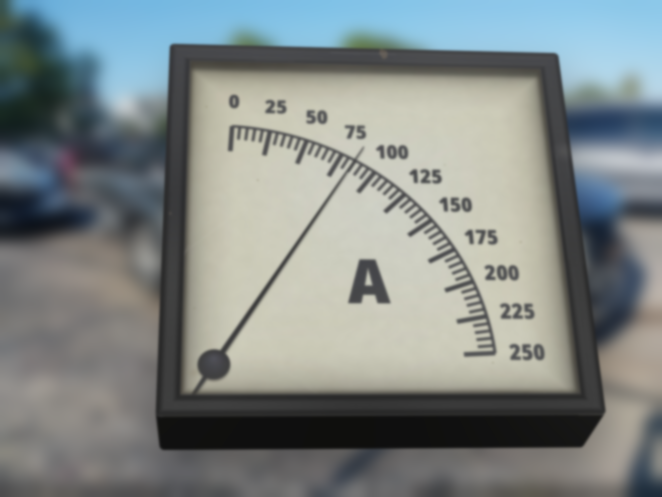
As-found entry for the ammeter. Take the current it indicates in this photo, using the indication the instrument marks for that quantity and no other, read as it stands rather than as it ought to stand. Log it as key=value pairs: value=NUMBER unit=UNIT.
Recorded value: value=85 unit=A
